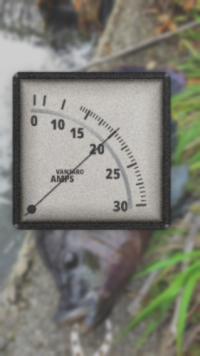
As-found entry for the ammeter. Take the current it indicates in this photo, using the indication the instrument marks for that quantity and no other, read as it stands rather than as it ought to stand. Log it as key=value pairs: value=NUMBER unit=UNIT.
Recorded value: value=20 unit=A
